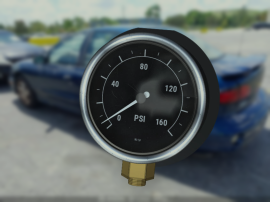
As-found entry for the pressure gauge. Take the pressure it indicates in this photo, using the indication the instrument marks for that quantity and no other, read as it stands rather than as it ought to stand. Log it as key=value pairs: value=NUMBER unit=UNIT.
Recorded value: value=5 unit=psi
